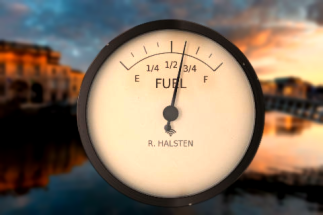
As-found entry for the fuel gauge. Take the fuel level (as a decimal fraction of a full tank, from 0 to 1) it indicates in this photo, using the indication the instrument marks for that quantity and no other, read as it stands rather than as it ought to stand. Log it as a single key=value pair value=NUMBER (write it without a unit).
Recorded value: value=0.625
